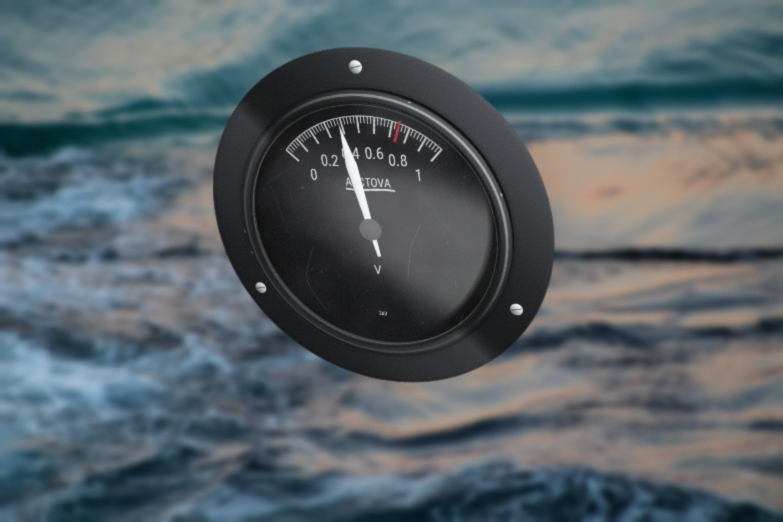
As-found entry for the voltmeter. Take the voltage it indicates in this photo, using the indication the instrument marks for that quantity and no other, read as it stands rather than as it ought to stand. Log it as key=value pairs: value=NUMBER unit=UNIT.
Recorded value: value=0.4 unit=V
